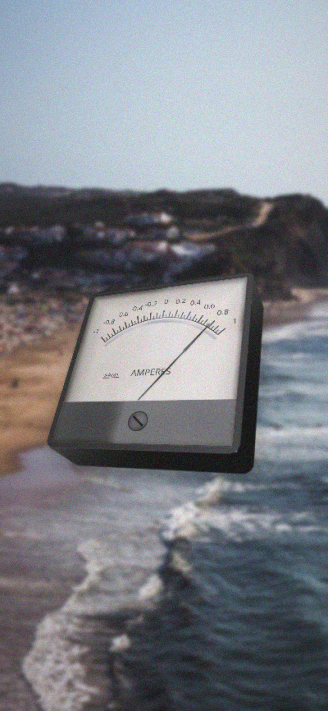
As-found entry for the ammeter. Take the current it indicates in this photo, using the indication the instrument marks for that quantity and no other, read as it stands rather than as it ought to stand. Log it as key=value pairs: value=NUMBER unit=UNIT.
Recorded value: value=0.8 unit=A
